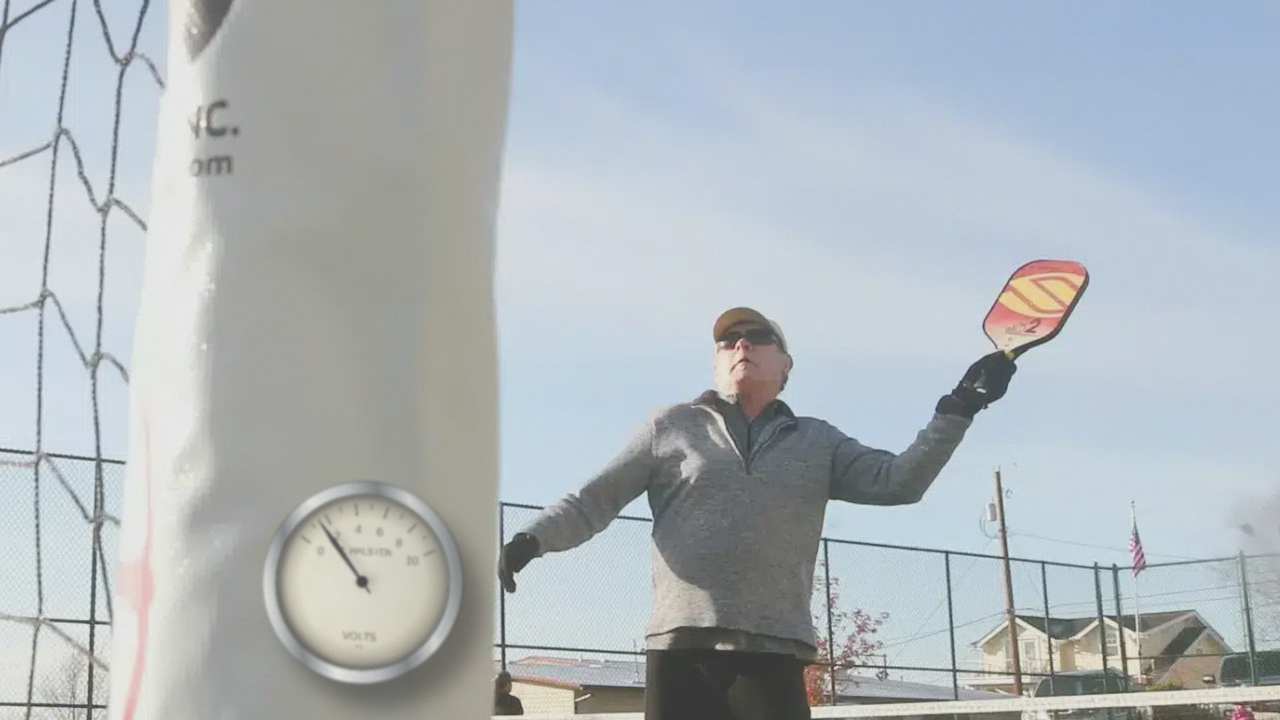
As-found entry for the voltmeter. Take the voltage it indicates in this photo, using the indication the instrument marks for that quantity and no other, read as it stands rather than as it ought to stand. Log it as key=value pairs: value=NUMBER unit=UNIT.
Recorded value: value=1.5 unit=V
